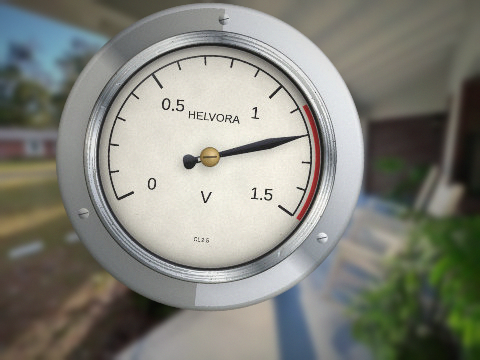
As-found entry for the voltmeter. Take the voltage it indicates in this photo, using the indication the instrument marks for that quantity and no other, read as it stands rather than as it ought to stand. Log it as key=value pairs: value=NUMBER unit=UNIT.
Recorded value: value=1.2 unit=V
